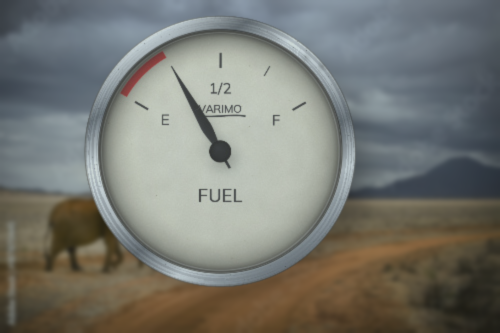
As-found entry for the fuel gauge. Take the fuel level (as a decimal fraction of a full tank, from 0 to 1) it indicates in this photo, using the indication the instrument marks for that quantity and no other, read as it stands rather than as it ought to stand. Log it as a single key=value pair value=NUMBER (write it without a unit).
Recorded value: value=0.25
